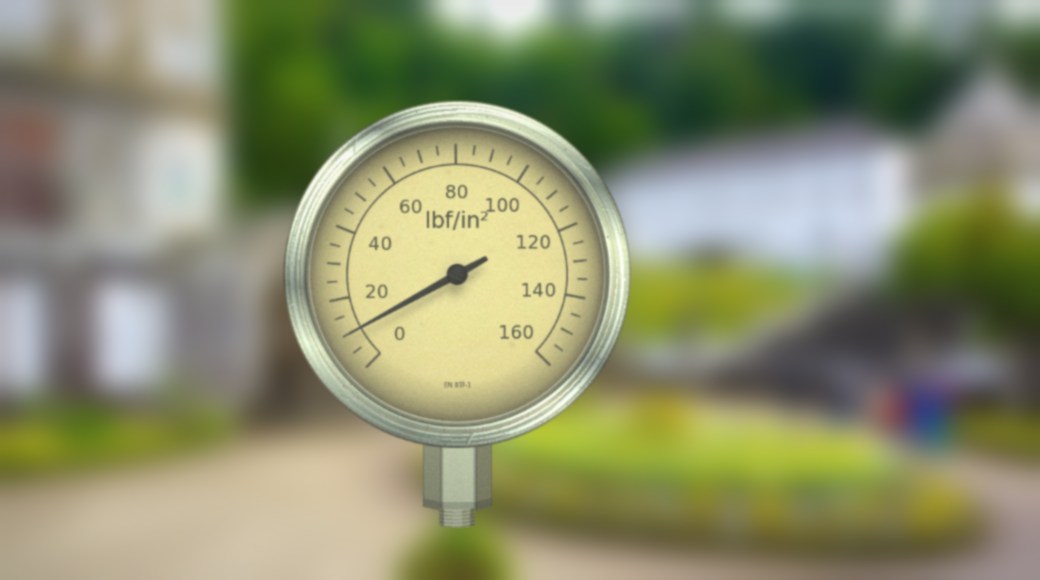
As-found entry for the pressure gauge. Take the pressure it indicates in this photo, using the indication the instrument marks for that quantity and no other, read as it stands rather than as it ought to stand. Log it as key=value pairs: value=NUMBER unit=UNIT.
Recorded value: value=10 unit=psi
